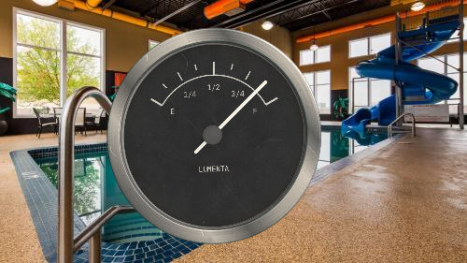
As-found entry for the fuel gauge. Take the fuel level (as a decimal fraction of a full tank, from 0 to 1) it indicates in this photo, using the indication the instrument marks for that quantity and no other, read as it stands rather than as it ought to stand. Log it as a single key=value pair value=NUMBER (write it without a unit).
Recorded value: value=0.875
